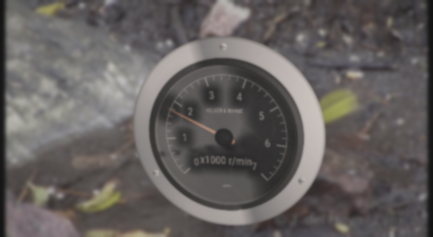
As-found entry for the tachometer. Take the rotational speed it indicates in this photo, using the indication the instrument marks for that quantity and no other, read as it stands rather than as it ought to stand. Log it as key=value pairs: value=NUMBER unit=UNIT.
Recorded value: value=1800 unit=rpm
